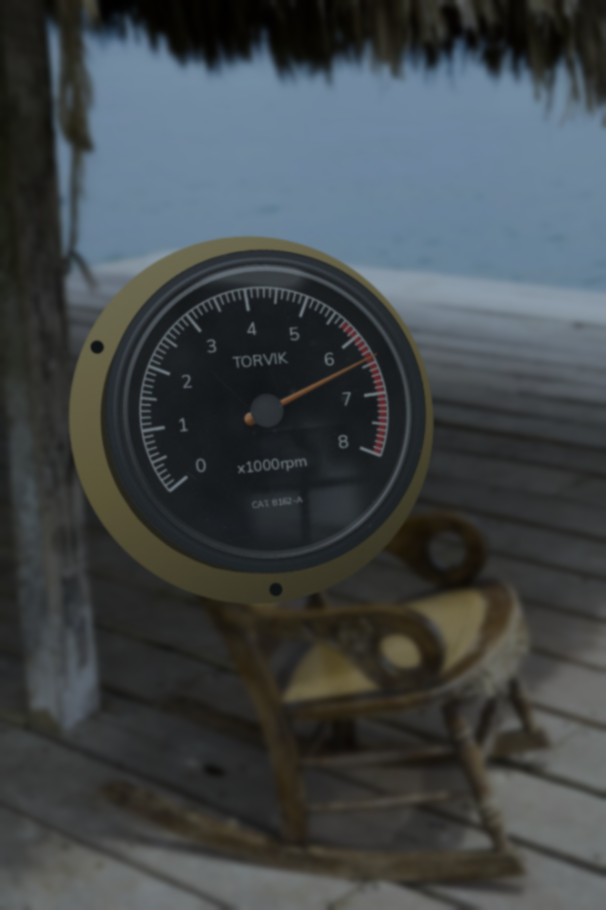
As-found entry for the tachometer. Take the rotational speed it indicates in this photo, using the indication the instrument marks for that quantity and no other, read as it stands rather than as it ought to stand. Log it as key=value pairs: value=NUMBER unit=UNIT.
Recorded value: value=6400 unit=rpm
